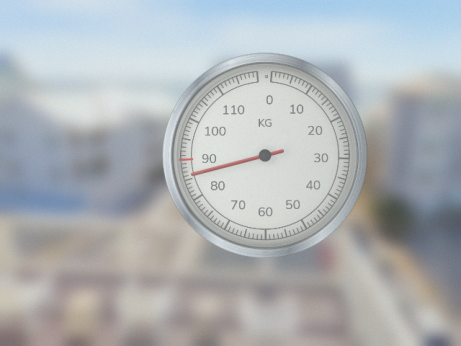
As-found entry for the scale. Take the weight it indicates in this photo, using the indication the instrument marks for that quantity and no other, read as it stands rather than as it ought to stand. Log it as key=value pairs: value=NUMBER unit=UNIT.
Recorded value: value=86 unit=kg
